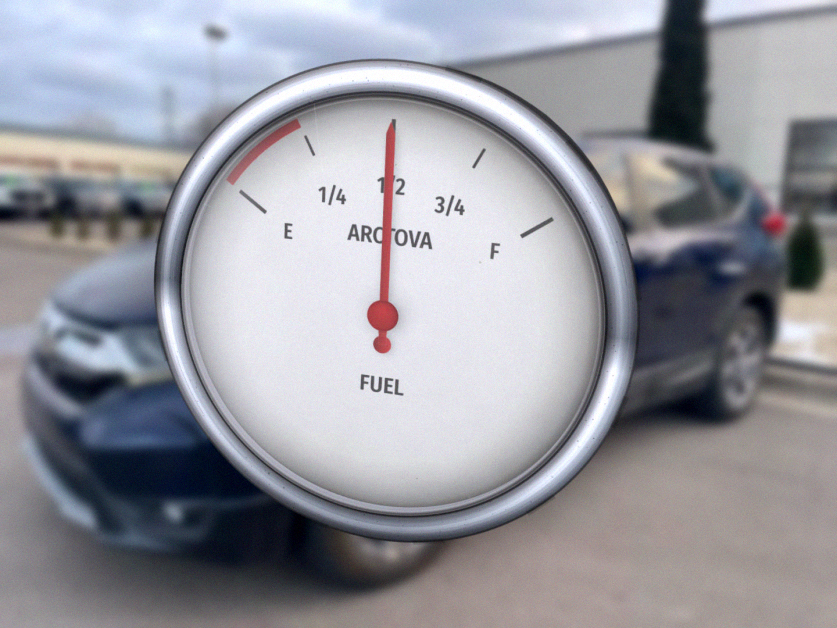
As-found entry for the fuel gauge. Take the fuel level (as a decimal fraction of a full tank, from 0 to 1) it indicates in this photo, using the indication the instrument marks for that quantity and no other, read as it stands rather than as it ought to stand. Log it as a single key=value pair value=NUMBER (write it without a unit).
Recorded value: value=0.5
